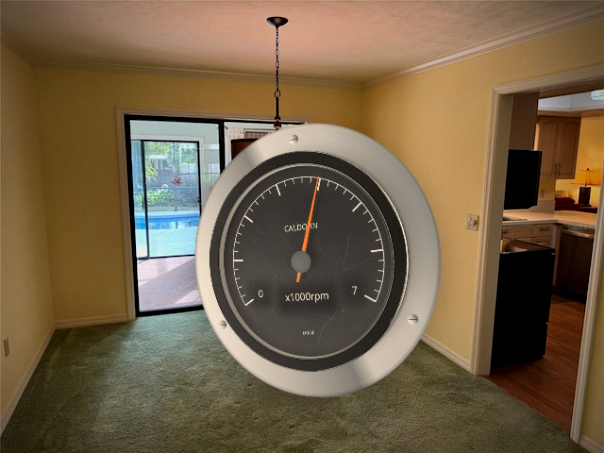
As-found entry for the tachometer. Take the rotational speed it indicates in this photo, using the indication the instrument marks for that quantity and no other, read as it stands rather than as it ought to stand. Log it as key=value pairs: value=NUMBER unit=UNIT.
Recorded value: value=4000 unit=rpm
